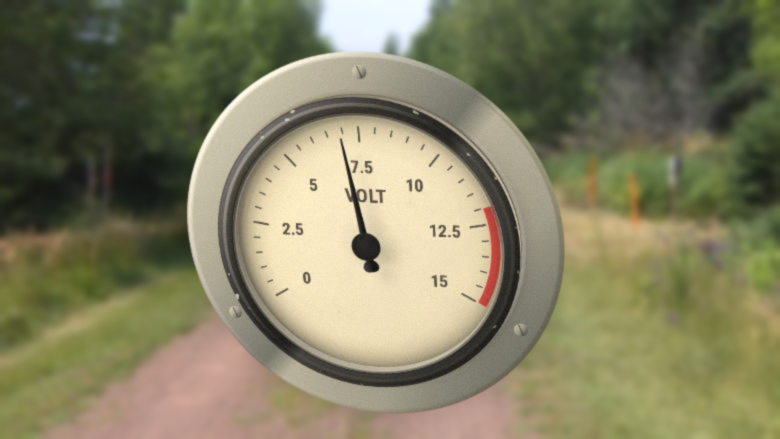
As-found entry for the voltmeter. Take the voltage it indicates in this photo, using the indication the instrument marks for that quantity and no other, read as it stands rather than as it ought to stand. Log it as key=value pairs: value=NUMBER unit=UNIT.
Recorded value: value=7 unit=V
